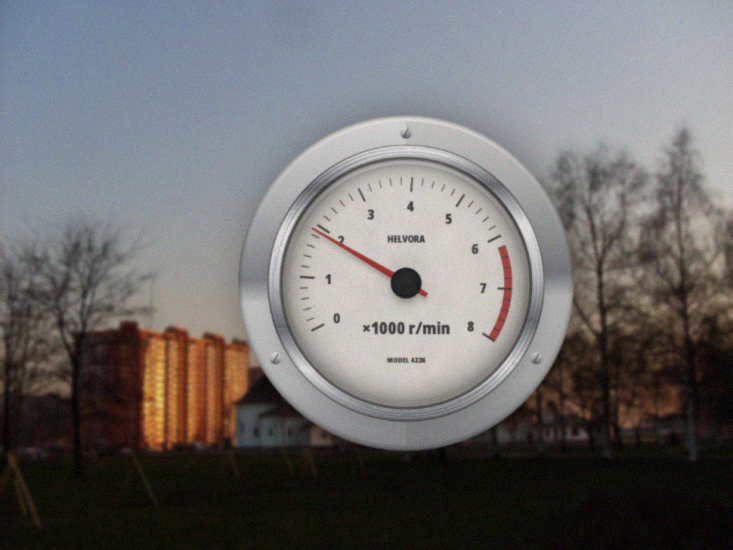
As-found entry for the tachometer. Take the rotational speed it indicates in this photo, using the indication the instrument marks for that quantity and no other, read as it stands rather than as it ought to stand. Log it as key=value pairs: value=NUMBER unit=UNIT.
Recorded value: value=1900 unit=rpm
